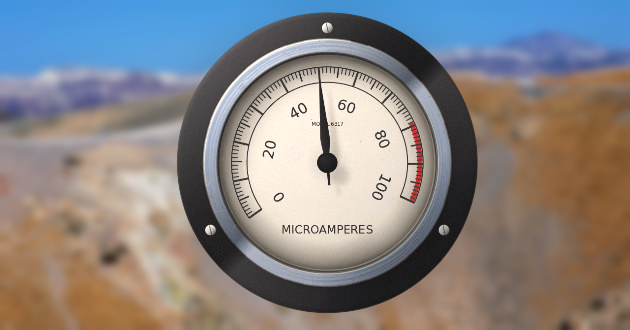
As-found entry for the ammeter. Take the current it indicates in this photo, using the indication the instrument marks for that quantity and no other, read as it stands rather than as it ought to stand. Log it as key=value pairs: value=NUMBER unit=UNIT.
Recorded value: value=50 unit=µA
